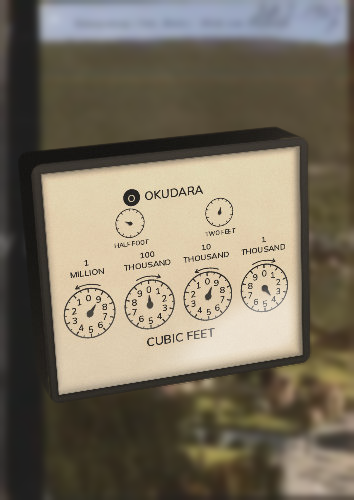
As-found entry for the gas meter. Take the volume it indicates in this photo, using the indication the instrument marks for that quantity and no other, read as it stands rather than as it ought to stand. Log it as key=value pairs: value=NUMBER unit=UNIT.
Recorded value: value=899400 unit=ft³
